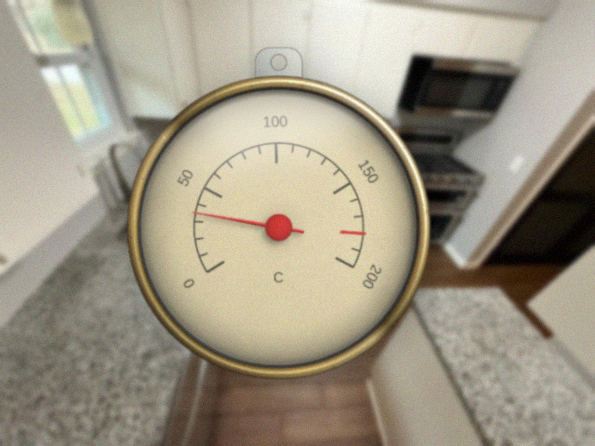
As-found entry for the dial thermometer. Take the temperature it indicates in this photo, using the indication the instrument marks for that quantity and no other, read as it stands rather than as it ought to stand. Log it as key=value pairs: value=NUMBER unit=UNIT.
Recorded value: value=35 unit=°C
